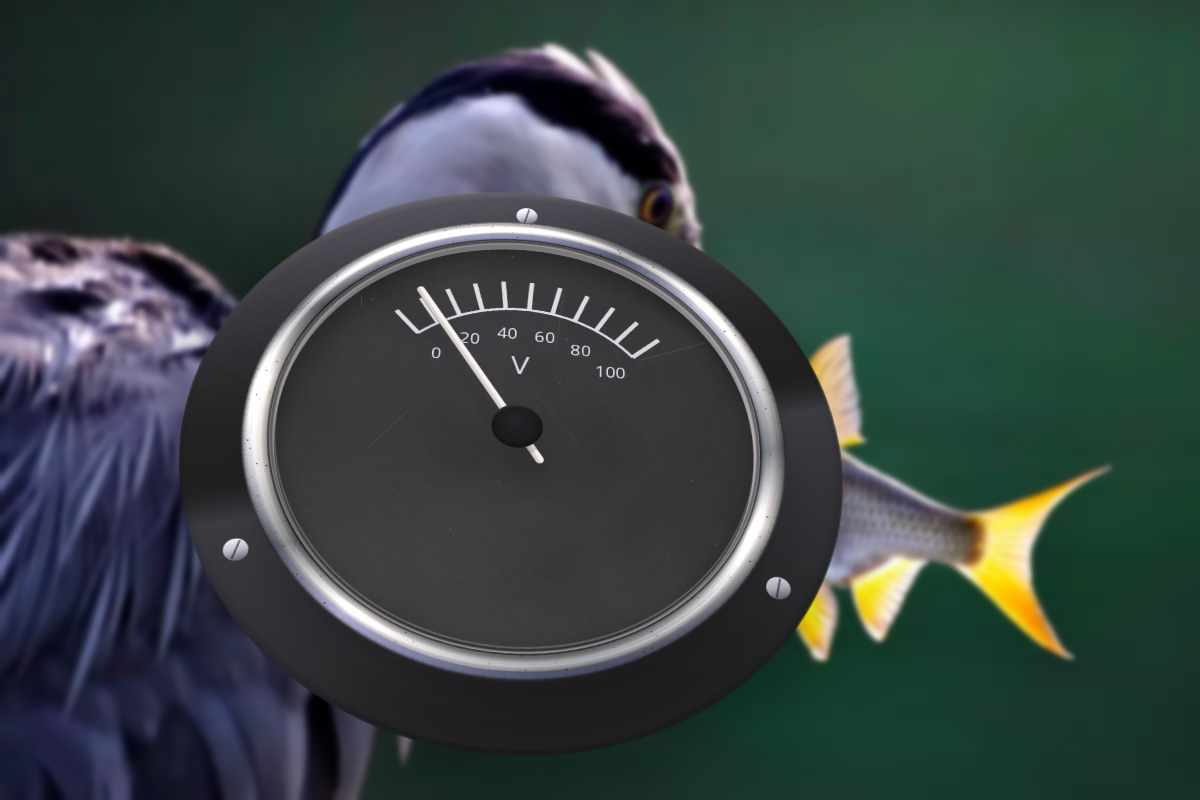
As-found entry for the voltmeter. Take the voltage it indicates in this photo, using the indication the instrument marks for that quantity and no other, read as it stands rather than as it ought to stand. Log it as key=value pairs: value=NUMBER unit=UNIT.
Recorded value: value=10 unit=V
